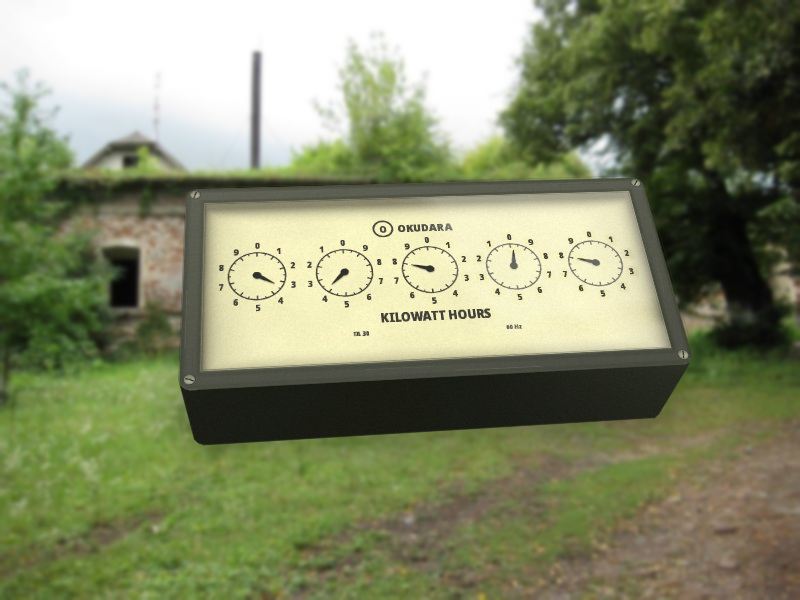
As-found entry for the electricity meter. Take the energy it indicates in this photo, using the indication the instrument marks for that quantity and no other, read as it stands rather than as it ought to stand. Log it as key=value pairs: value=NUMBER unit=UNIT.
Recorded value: value=33798 unit=kWh
